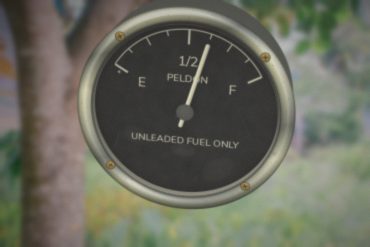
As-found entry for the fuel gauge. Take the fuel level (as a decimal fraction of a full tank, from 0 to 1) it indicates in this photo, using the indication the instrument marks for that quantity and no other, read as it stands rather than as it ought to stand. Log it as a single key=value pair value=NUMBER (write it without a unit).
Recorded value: value=0.625
